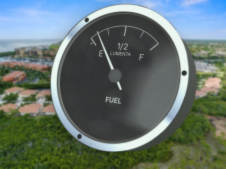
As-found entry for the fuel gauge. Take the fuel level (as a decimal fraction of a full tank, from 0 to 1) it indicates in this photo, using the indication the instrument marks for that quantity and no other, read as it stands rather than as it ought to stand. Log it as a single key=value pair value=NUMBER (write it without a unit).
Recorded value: value=0.125
